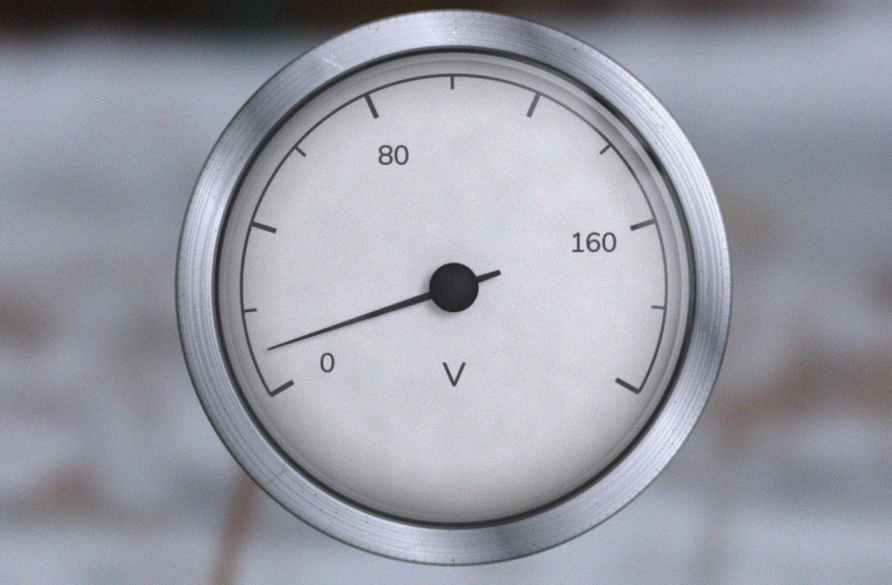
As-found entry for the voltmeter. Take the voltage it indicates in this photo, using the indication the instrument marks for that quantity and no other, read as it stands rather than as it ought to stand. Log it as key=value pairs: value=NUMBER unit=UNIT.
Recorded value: value=10 unit=V
